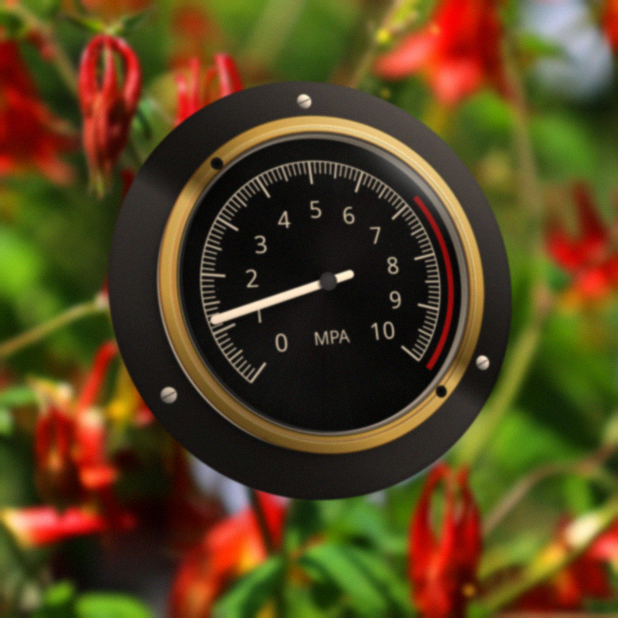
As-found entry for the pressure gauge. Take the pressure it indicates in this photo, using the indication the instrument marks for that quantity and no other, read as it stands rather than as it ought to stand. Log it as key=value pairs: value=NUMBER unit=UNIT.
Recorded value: value=1.2 unit=MPa
